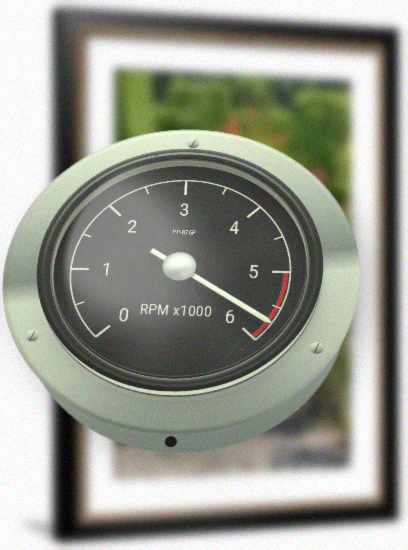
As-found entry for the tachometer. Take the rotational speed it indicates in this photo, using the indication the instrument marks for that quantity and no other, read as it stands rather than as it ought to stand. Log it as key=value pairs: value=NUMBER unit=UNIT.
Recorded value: value=5750 unit=rpm
